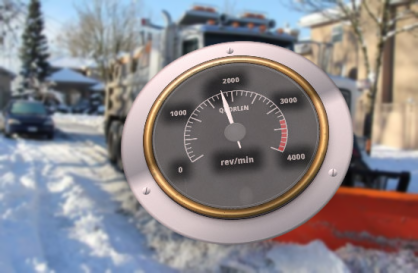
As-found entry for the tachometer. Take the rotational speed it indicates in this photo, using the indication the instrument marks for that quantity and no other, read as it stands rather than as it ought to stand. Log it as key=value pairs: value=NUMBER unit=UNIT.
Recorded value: value=1800 unit=rpm
